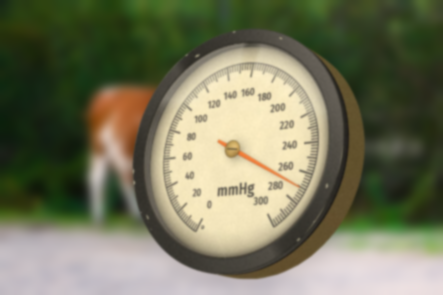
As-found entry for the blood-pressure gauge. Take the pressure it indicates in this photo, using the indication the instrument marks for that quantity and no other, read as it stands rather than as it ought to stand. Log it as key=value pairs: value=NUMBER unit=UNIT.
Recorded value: value=270 unit=mmHg
